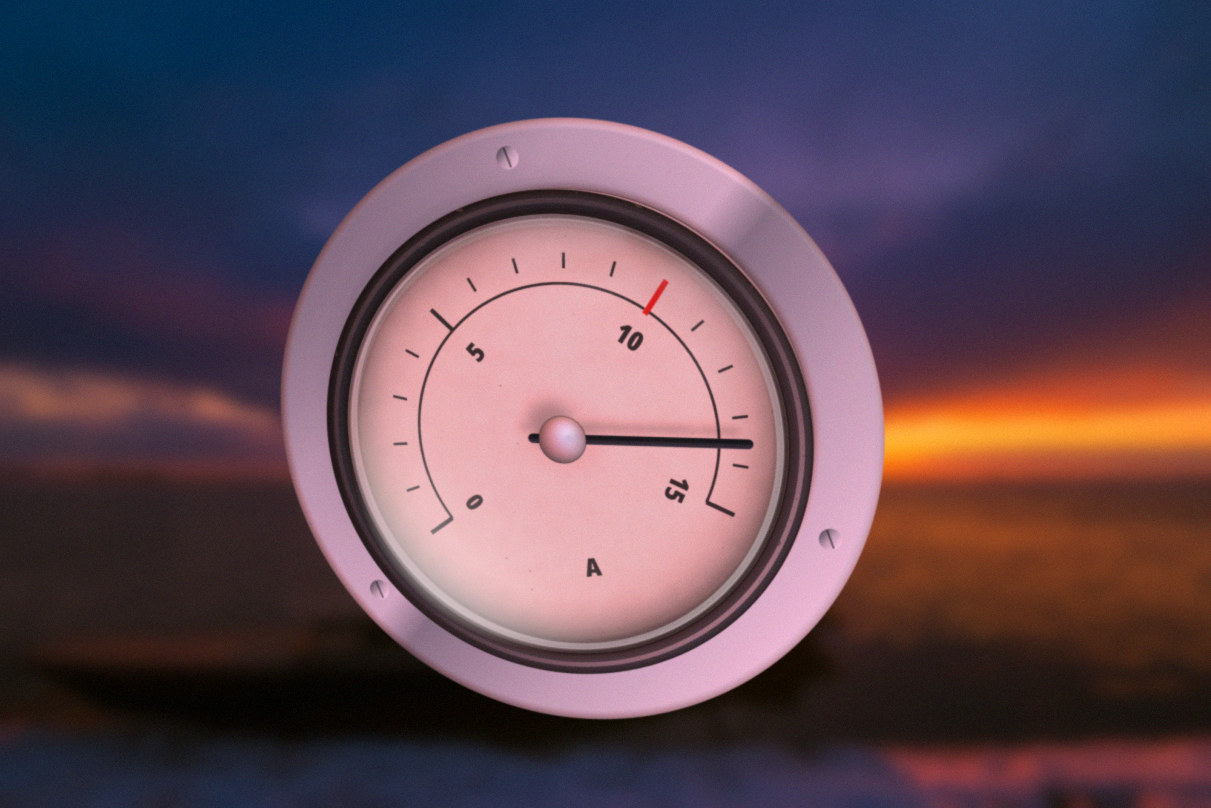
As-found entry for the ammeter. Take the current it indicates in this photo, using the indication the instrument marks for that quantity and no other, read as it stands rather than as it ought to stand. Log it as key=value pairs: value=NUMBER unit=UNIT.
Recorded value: value=13.5 unit=A
